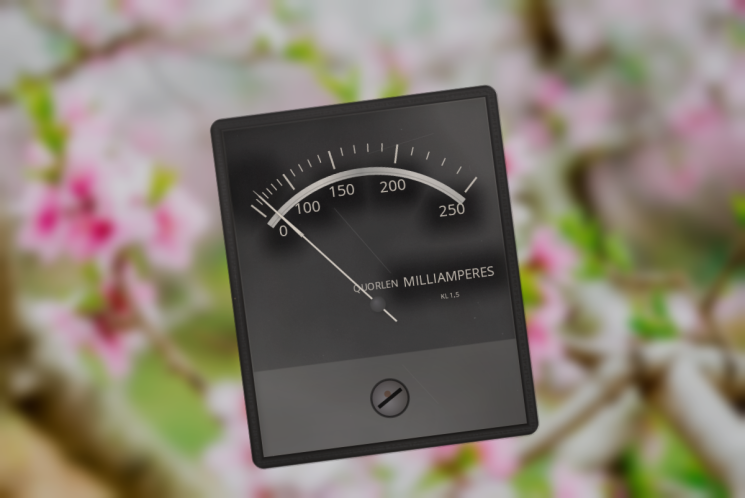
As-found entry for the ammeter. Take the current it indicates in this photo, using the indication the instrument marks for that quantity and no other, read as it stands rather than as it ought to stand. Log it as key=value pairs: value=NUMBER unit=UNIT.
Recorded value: value=50 unit=mA
